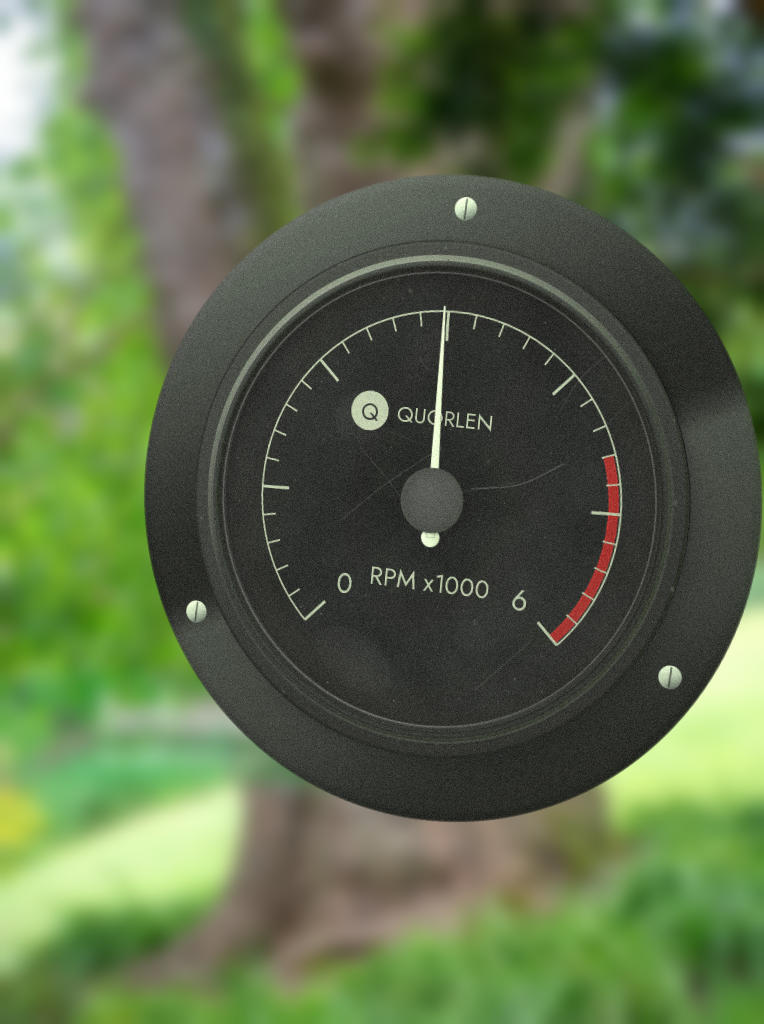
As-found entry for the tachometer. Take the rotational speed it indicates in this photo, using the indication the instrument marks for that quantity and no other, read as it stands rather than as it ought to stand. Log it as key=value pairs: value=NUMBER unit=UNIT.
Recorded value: value=3000 unit=rpm
